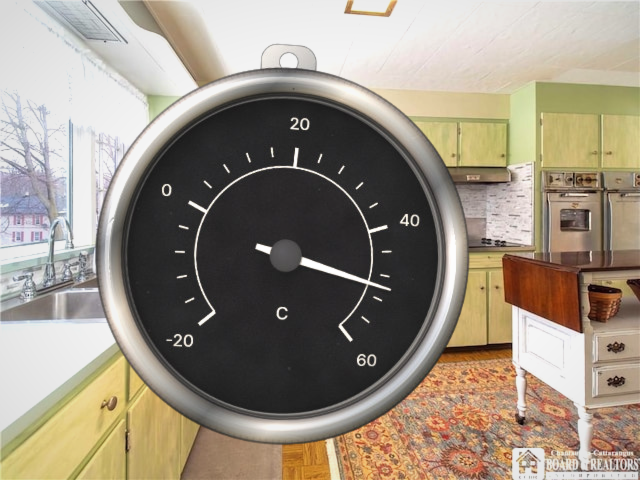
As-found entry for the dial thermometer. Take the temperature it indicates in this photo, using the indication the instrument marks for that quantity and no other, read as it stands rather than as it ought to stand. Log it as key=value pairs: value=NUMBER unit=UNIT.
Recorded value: value=50 unit=°C
